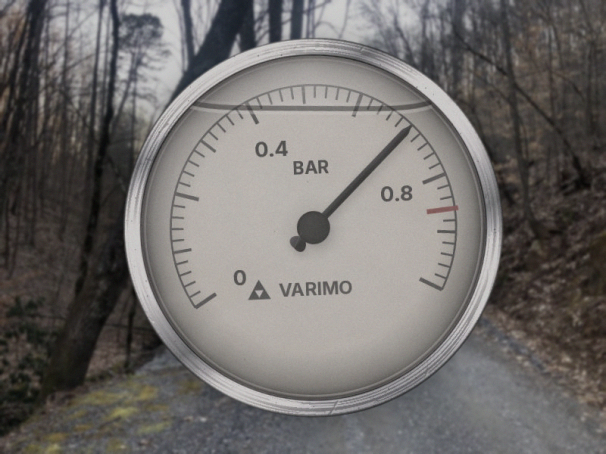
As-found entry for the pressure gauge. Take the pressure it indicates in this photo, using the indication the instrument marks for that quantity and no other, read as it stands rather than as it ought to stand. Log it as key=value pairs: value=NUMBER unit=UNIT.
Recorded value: value=0.7 unit=bar
